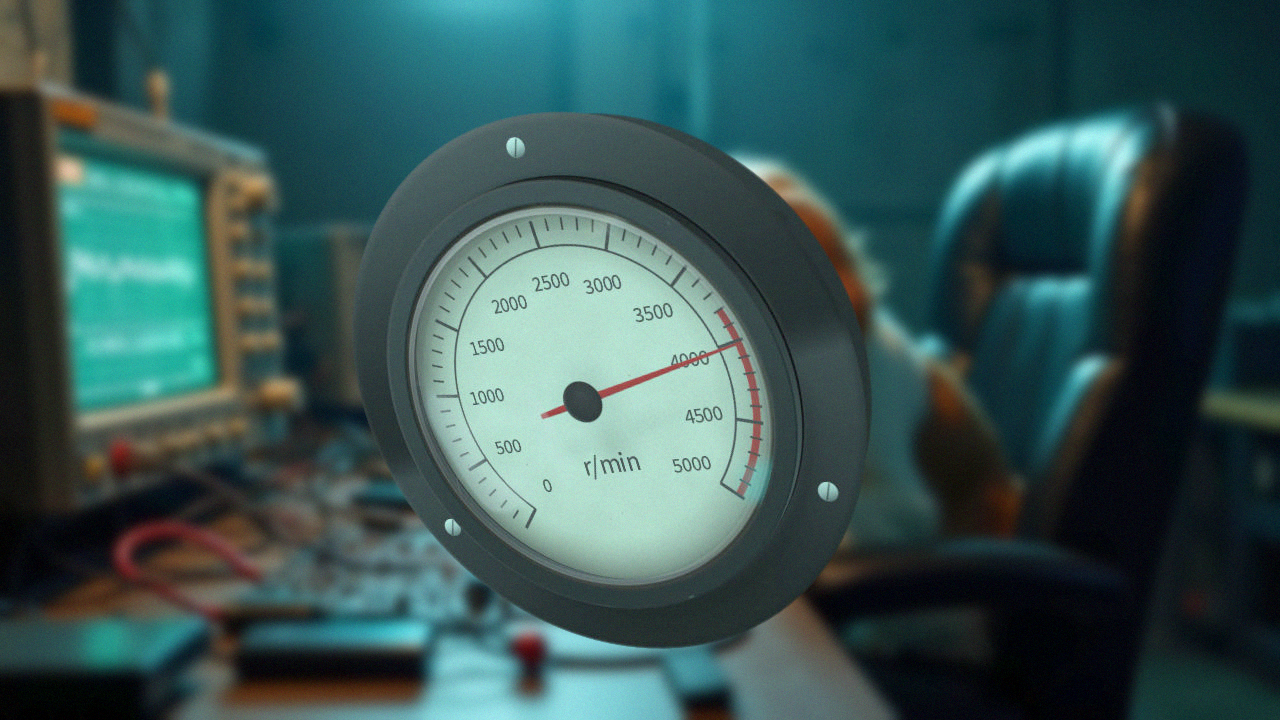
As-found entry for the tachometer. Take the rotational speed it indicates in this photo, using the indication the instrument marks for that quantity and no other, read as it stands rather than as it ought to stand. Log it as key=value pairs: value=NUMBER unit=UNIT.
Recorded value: value=4000 unit=rpm
